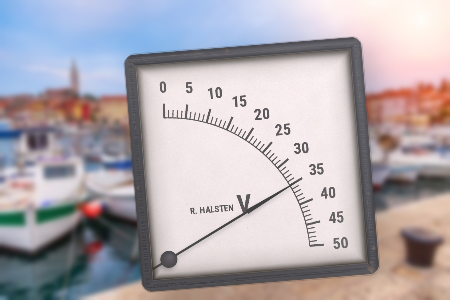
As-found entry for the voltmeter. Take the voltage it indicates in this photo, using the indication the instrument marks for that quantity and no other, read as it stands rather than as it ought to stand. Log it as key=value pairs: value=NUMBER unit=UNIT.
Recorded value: value=35 unit=V
